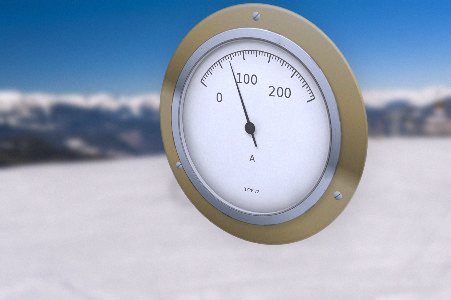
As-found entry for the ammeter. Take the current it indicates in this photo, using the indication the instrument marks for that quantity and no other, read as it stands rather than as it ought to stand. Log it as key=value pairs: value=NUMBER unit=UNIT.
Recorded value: value=75 unit=A
